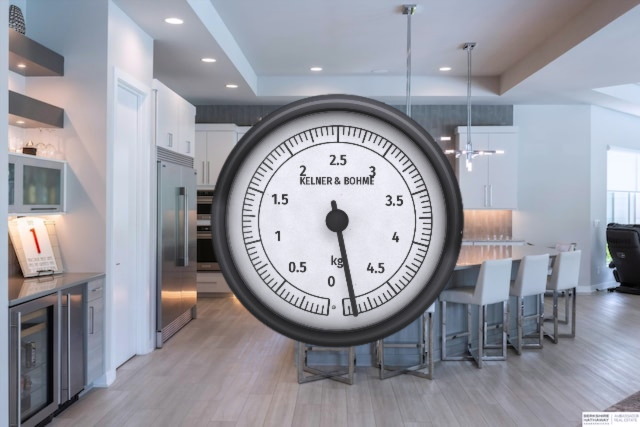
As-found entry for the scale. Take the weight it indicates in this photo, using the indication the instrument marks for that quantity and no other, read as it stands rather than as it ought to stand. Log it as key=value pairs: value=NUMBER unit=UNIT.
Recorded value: value=4.9 unit=kg
